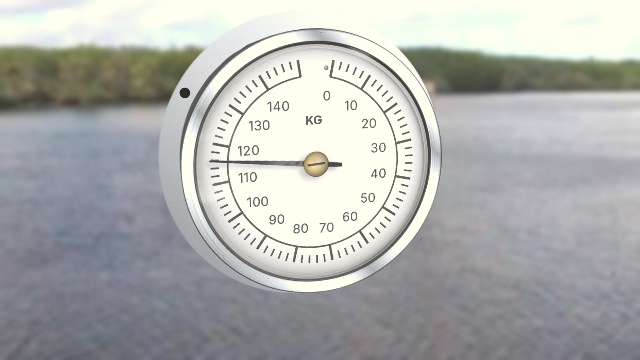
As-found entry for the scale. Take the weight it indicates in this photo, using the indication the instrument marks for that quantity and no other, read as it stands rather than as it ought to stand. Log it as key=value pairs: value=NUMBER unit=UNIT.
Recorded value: value=116 unit=kg
